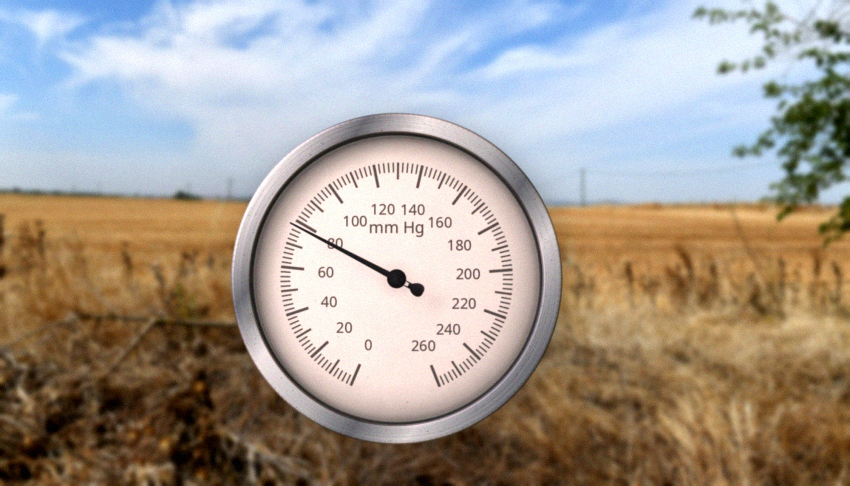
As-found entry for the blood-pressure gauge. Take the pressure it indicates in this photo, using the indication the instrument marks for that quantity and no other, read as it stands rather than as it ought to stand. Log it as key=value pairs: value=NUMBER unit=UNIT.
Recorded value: value=78 unit=mmHg
